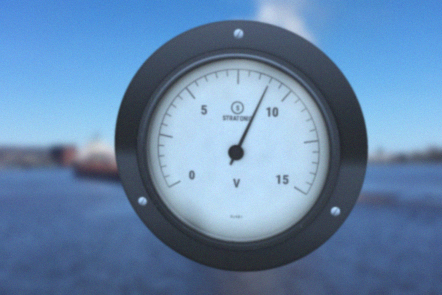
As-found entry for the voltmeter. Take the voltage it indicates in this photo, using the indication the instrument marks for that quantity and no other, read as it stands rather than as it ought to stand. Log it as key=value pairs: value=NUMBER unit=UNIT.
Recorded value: value=9 unit=V
